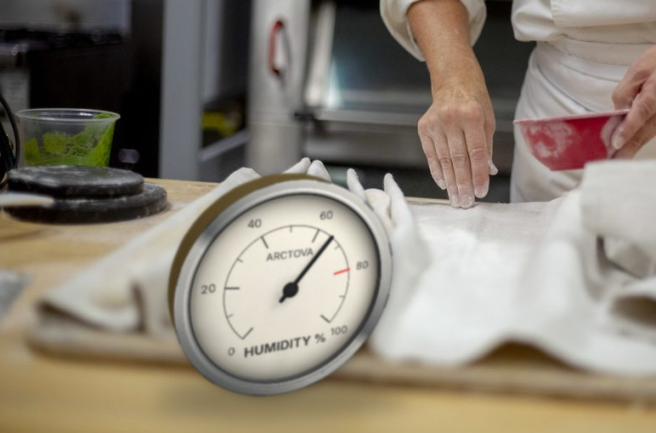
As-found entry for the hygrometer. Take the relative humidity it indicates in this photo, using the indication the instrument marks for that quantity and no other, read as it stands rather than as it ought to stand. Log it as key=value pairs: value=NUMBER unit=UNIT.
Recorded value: value=65 unit=%
